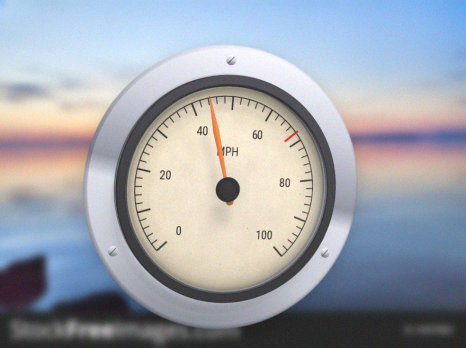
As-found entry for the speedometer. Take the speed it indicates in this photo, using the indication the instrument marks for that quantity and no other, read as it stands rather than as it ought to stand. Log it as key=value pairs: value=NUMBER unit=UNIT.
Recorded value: value=44 unit=mph
